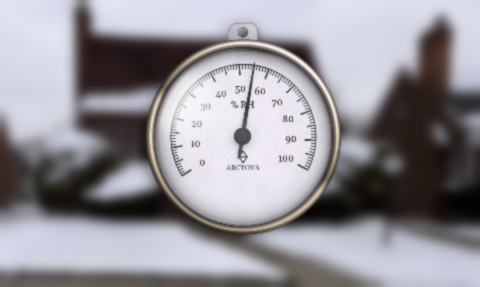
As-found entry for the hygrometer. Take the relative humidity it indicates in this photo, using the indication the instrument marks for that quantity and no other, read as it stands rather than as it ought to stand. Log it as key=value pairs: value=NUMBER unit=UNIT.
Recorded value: value=55 unit=%
